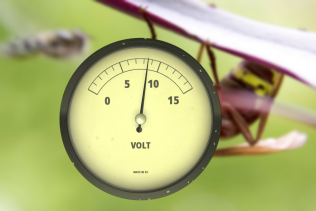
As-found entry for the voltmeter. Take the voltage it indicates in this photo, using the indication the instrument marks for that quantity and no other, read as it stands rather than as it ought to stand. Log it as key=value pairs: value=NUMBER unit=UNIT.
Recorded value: value=8.5 unit=V
